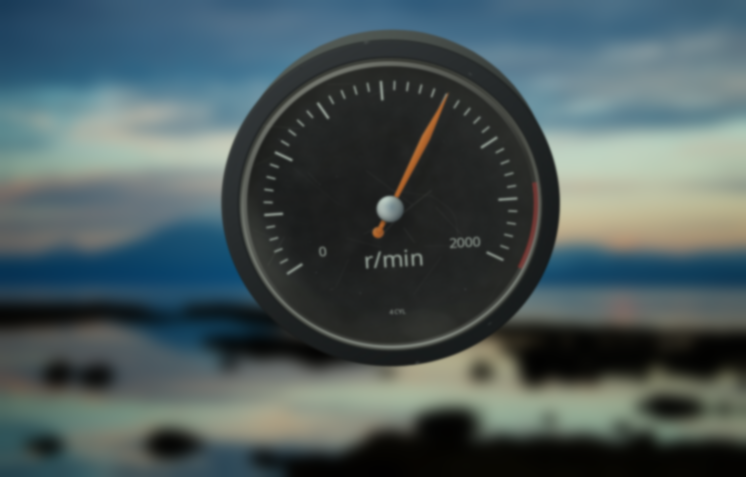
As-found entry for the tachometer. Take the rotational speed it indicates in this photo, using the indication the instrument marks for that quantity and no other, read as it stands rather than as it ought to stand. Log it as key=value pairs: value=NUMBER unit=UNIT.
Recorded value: value=1250 unit=rpm
